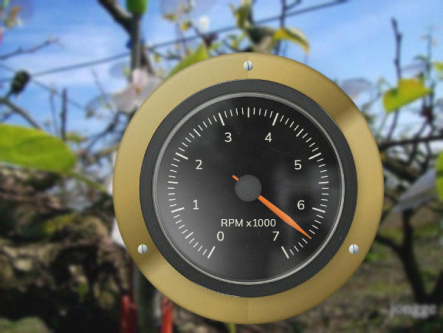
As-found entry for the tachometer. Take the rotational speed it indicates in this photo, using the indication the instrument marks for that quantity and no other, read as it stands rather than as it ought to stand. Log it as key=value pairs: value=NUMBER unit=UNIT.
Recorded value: value=6500 unit=rpm
